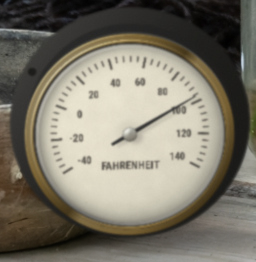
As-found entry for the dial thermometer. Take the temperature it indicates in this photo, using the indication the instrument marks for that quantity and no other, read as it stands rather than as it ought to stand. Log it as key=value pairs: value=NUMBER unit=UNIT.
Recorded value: value=96 unit=°F
